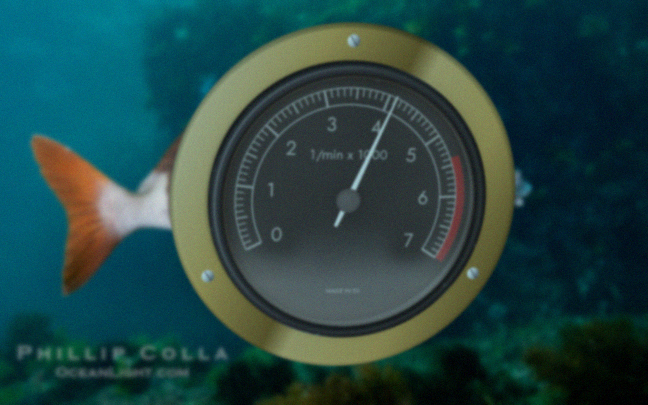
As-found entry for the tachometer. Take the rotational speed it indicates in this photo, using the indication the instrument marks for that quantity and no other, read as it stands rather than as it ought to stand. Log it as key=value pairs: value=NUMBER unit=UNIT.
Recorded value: value=4100 unit=rpm
